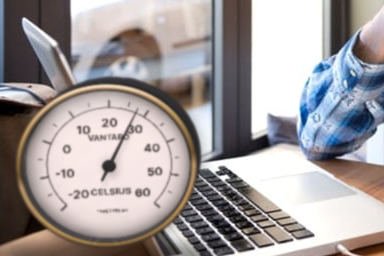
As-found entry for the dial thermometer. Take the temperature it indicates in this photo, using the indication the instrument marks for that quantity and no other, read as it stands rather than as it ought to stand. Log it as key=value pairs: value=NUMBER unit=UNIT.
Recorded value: value=27.5 unit=°C
